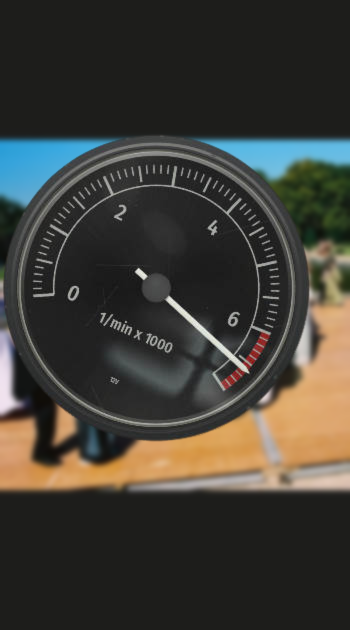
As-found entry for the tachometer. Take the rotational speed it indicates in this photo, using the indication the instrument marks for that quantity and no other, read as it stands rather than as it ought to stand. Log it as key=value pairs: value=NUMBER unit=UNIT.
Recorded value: value=6600 unit=rpm
